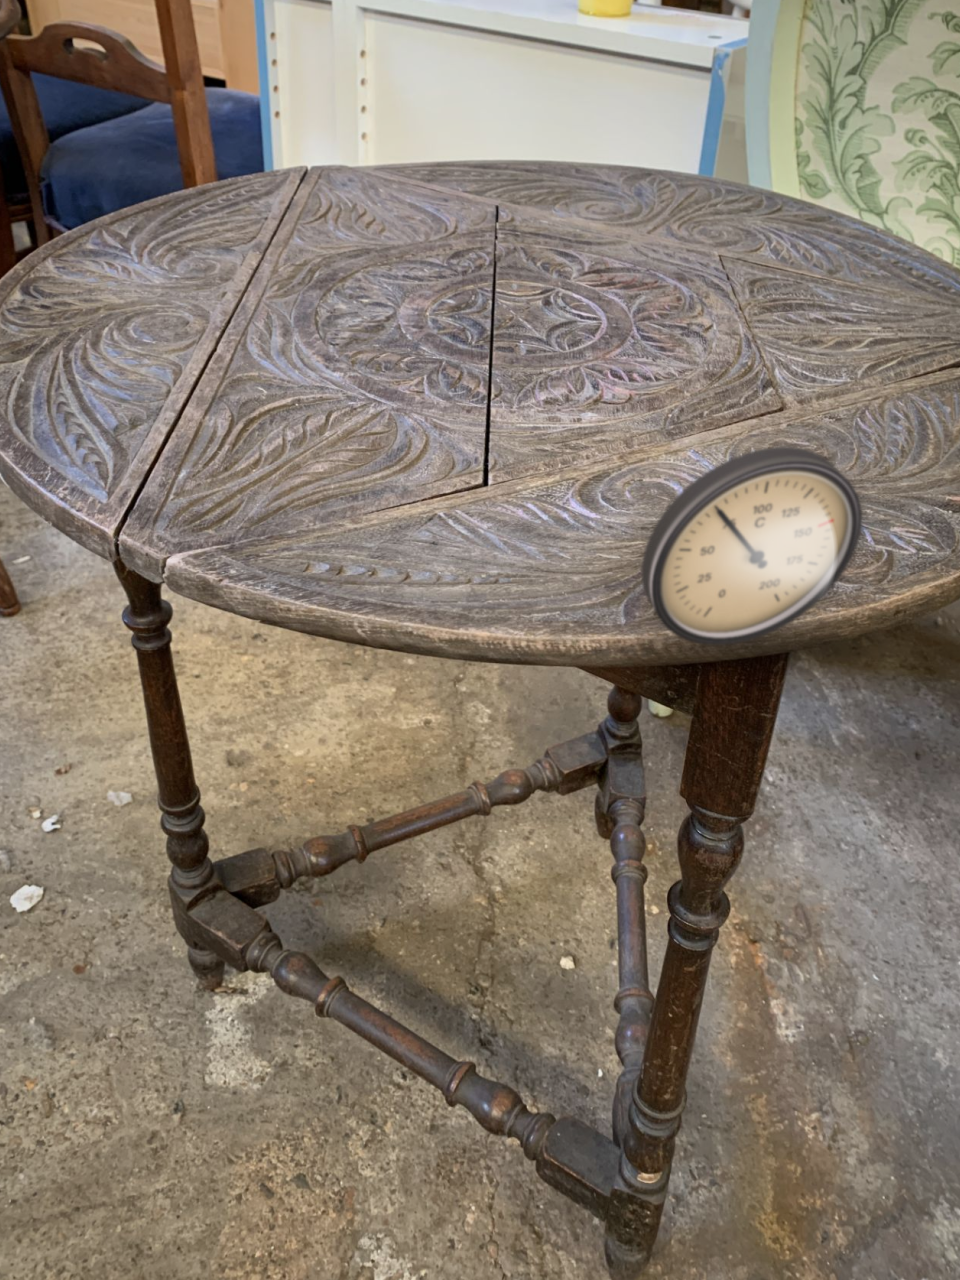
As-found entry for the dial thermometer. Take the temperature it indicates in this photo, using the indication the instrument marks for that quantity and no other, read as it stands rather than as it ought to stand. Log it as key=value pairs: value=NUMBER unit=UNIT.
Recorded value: value=75 unit=°C
